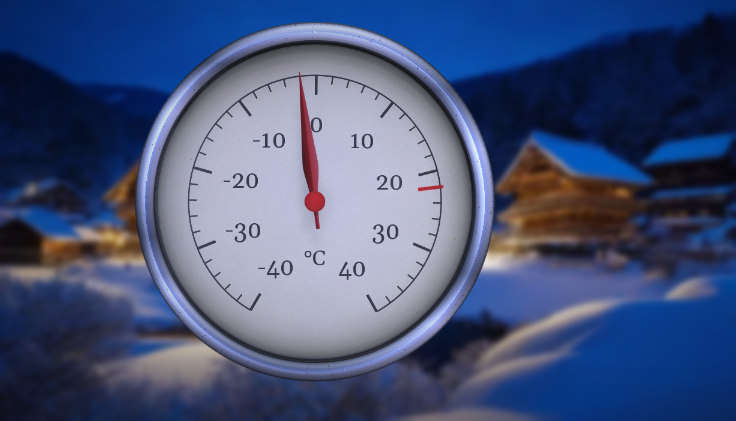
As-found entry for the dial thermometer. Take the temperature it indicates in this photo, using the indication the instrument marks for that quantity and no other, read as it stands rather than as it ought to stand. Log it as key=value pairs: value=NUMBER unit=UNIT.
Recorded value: value=-2 unit=°C
